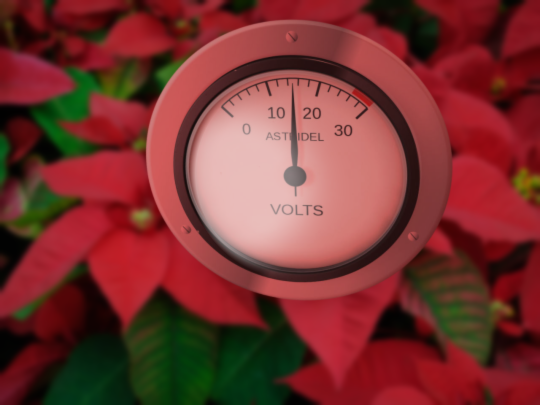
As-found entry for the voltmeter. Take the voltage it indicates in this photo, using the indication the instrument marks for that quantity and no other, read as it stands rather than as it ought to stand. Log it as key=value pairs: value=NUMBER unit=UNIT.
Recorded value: value=15 unit=V
